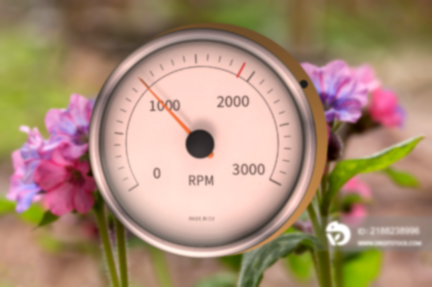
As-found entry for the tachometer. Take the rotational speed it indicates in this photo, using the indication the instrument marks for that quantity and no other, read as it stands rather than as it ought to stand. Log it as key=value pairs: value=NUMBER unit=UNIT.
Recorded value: value=1000 unit=rpm
